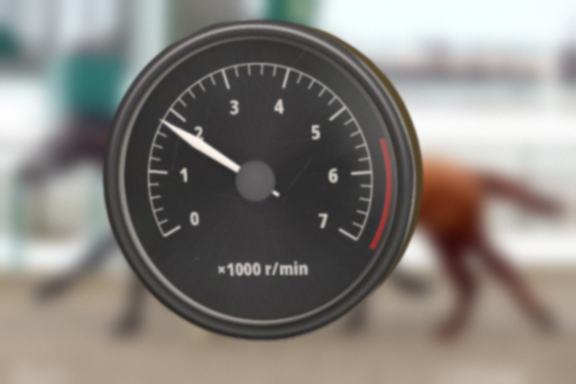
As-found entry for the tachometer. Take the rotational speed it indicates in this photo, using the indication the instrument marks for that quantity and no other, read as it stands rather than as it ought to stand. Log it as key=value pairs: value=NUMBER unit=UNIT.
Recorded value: value=1800 unit=rpm
